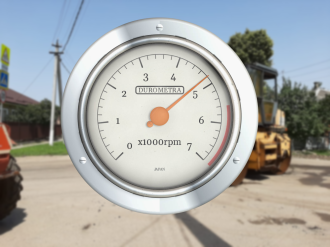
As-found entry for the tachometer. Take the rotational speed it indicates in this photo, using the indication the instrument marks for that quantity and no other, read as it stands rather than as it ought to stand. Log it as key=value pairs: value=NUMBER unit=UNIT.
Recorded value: value=4800 unit=rpm
